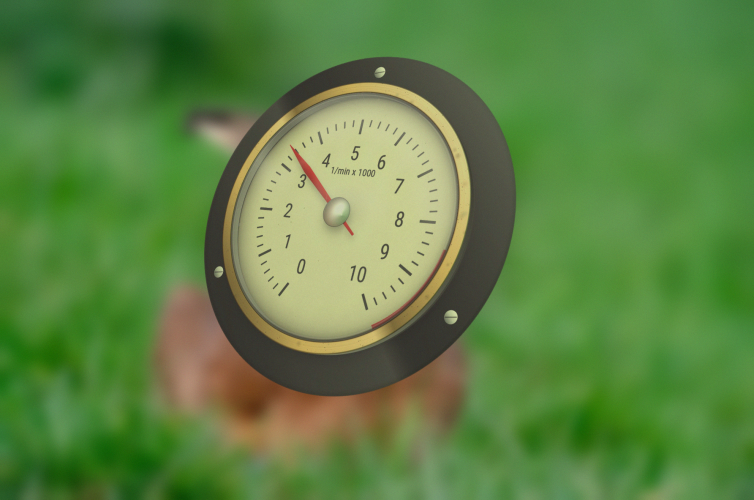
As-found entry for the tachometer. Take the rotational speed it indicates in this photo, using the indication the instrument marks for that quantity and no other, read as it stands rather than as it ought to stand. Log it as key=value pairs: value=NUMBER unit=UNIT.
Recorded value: value=3400 unit=rpm
